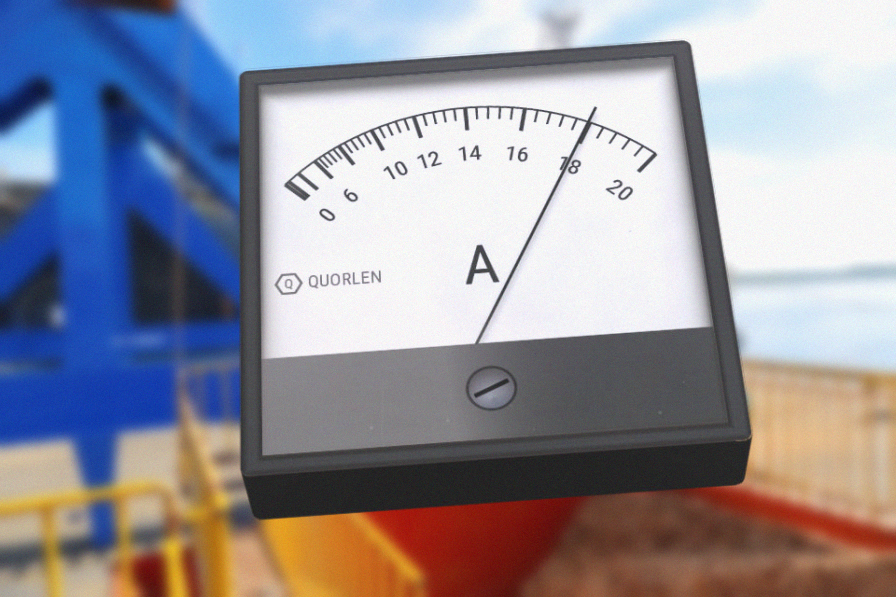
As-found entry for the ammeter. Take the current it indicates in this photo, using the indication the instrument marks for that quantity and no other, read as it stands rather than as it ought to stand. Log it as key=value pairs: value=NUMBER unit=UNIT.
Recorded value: value=18 unit=A
